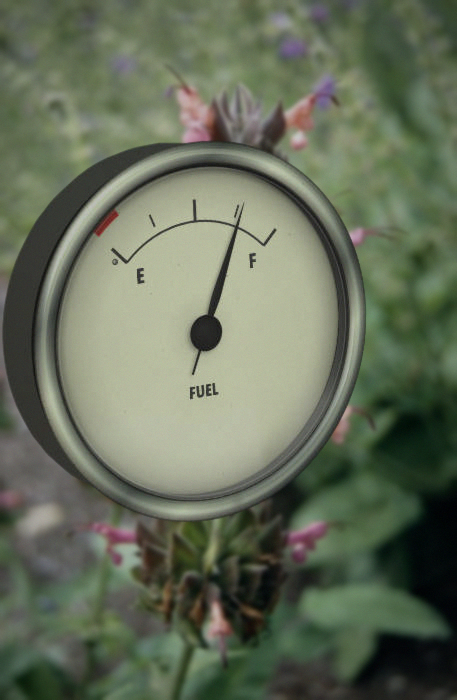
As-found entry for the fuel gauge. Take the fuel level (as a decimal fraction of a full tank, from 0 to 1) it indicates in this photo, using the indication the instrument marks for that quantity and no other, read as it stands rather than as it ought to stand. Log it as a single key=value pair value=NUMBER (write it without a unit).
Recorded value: value=0.75
